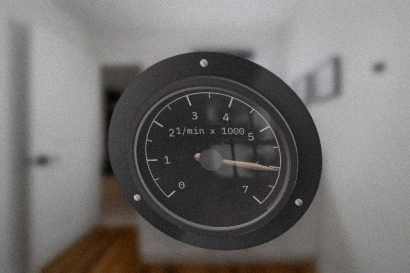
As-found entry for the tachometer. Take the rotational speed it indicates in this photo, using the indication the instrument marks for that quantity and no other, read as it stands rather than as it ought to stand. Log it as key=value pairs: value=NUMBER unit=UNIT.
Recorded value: value=6000 unit=rpm
